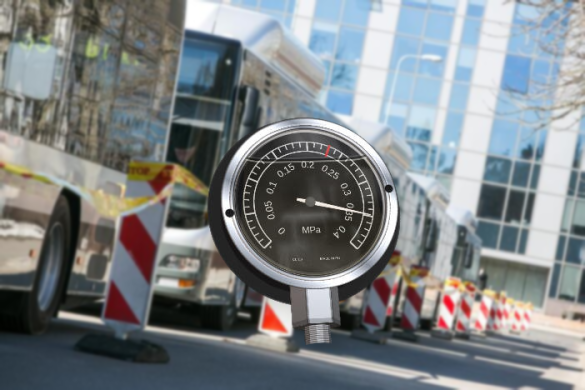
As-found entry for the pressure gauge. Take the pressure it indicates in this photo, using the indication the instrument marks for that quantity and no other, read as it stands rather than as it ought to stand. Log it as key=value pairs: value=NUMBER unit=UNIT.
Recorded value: value=0.35 unit=MPa
